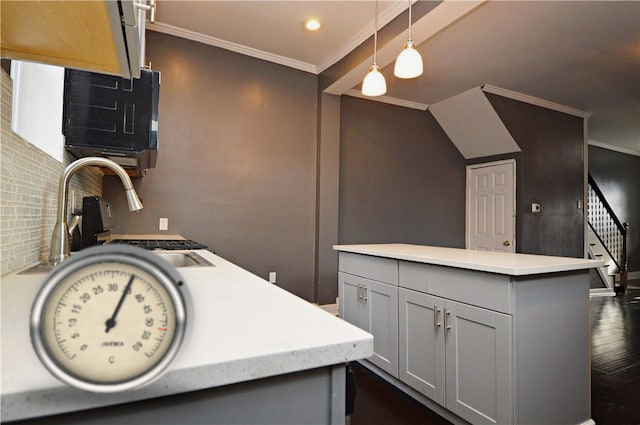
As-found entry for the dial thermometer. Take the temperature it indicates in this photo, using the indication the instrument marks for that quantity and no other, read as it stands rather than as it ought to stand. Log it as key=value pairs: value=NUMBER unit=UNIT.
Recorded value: value=35 unit=°C
